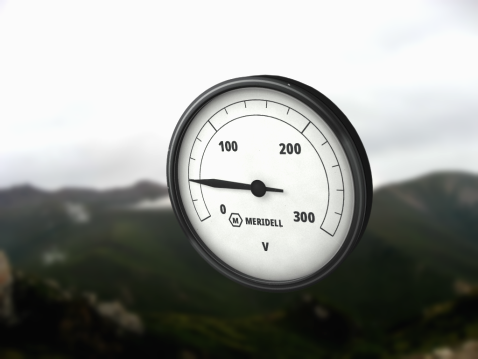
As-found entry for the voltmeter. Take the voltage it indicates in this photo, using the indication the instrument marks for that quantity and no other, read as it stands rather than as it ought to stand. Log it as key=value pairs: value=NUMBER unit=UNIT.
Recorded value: value=40 unit=V
